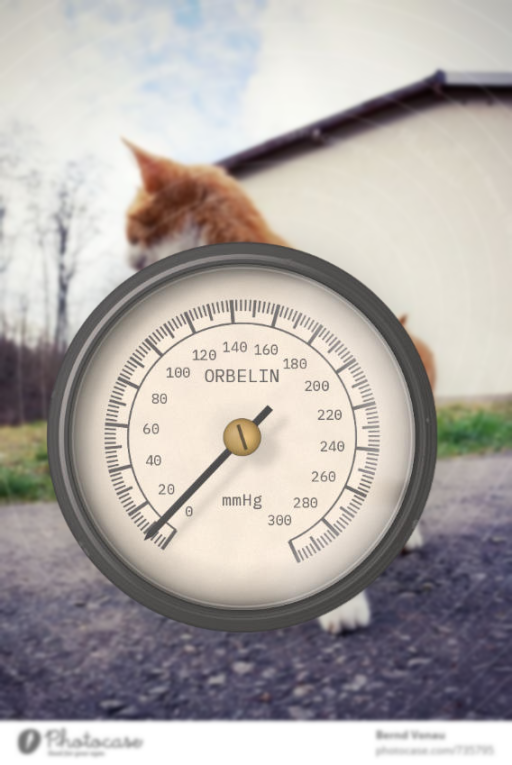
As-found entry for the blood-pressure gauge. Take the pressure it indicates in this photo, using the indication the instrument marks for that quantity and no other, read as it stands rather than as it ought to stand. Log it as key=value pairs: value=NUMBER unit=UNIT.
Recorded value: value=8 unit=mmHg
